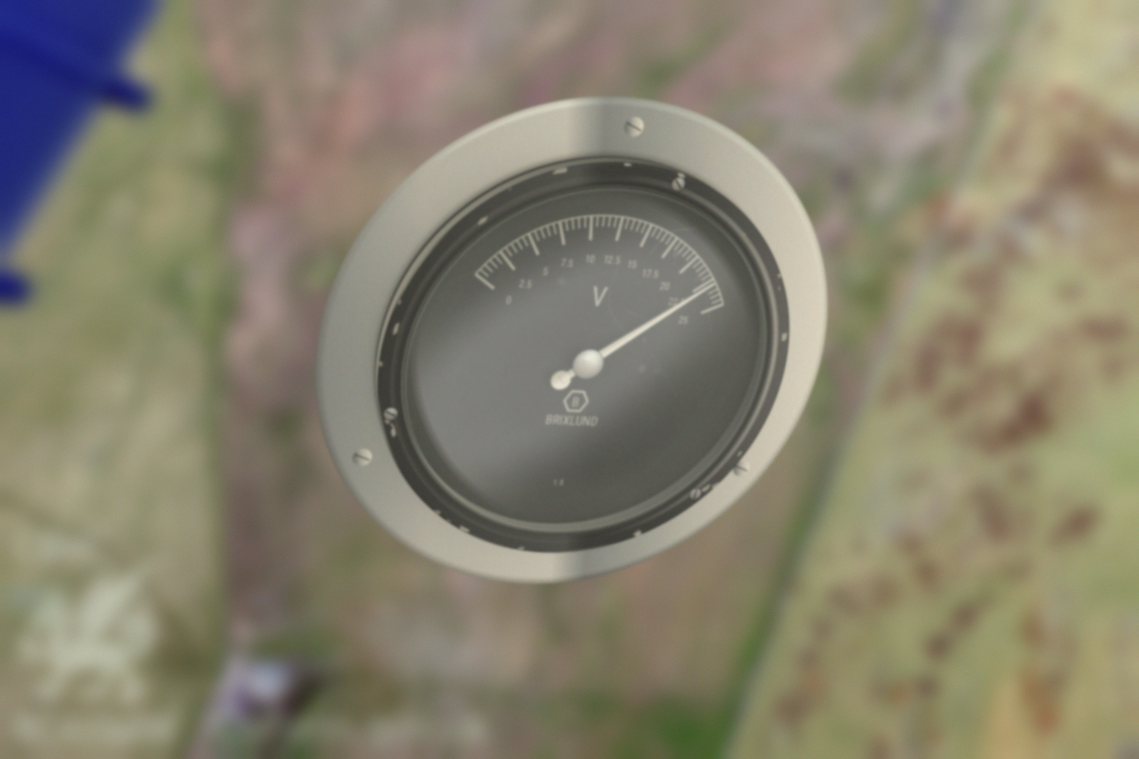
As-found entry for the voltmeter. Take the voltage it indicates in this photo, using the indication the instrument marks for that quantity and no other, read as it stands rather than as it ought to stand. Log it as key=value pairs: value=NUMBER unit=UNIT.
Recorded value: value=22.5 unit=V
